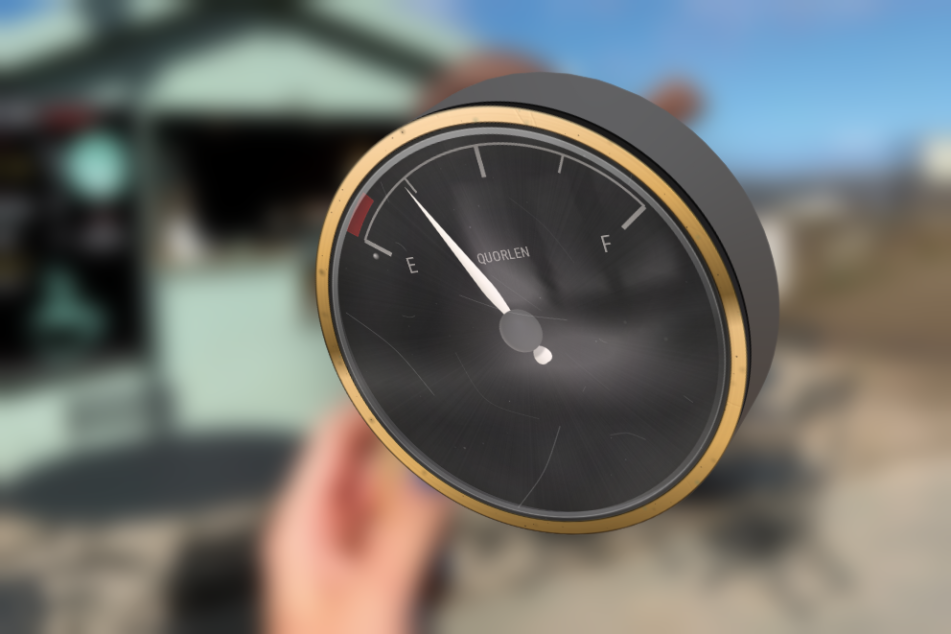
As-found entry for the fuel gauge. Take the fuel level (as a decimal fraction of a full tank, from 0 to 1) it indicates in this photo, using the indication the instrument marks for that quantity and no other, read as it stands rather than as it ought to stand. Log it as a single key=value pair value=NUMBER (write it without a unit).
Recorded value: value=0.25
